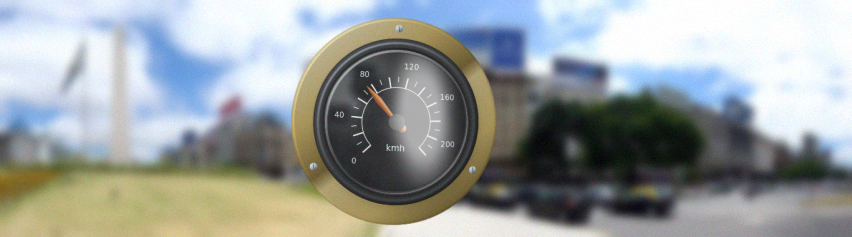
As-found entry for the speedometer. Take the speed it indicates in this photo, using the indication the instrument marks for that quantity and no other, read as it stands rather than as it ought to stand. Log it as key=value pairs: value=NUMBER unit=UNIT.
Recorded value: value=75 unit=km/h
